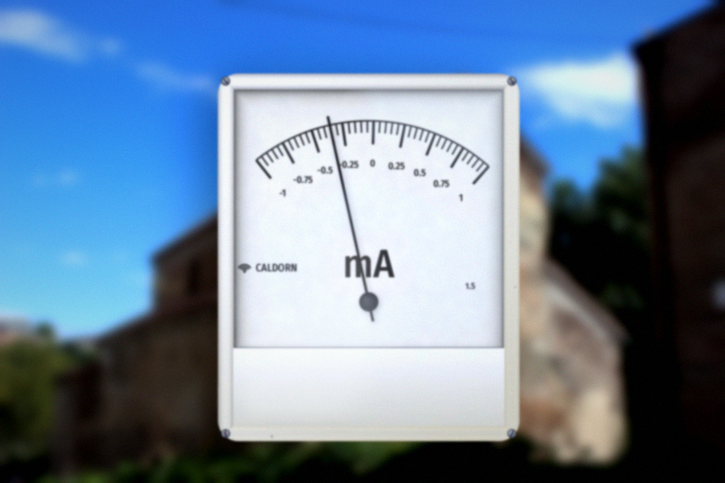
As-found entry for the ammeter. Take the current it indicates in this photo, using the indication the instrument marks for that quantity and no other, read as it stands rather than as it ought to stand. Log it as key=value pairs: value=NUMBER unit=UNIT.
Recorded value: value=-0.35 unit=mA
